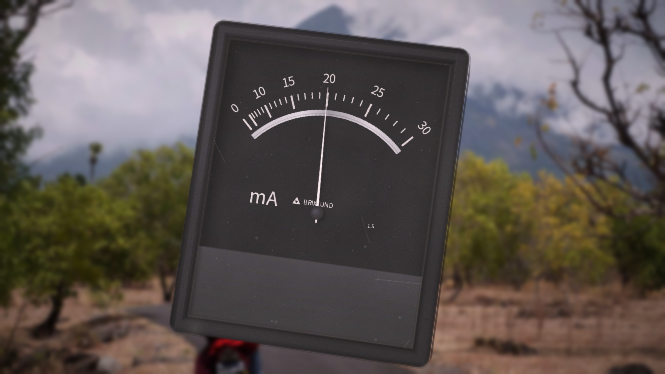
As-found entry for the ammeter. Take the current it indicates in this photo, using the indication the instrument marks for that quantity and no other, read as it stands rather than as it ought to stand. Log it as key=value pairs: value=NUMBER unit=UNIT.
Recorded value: value=20 unit=mA
